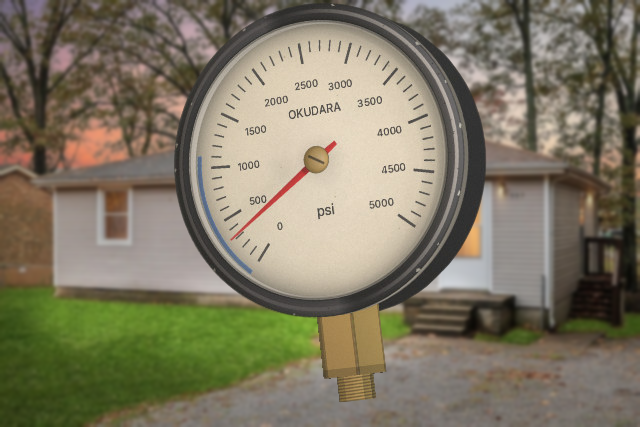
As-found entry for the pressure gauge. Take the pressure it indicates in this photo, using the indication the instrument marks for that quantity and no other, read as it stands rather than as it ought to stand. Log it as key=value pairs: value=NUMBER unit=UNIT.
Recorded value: value=300 unit=psi
